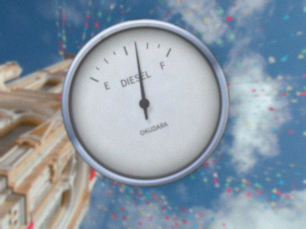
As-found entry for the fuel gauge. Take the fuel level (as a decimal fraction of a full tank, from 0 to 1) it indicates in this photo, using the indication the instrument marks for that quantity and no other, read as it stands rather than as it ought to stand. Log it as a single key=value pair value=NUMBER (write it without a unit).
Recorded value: value=0.625
